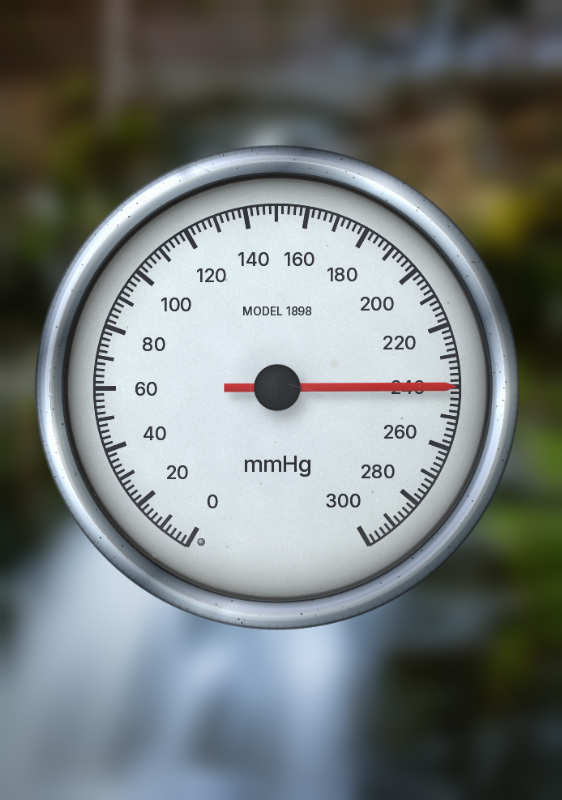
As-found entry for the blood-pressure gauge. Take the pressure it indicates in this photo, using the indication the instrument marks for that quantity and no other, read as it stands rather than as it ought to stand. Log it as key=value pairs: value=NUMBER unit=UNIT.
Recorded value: value=240 unit=mmHg
